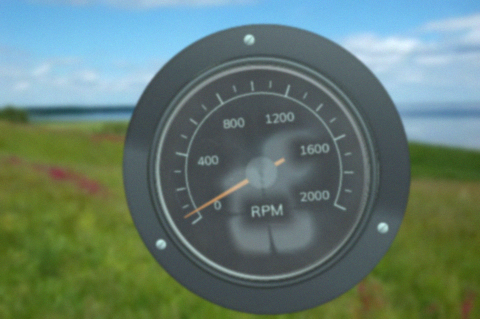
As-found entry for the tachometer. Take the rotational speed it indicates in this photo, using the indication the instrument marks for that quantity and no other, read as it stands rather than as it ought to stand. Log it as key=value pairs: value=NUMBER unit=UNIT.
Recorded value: value=50 unit=rpm
